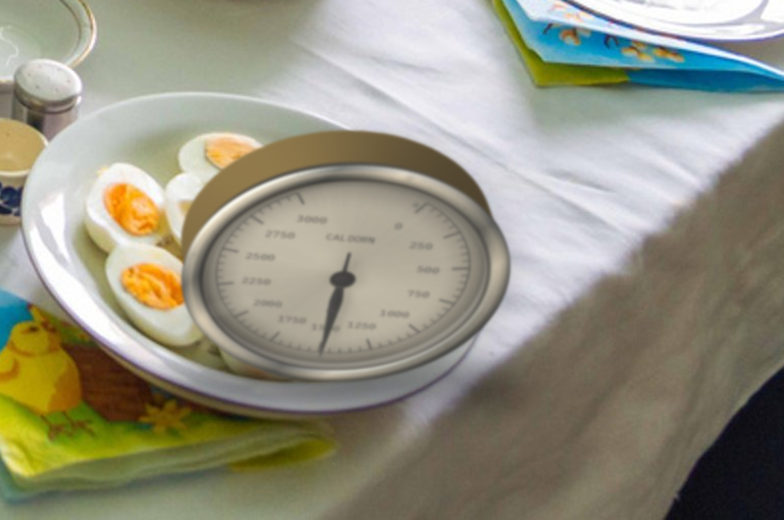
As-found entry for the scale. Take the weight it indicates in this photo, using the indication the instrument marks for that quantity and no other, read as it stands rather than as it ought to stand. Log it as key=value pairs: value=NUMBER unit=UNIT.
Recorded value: value=1500 unit=g
